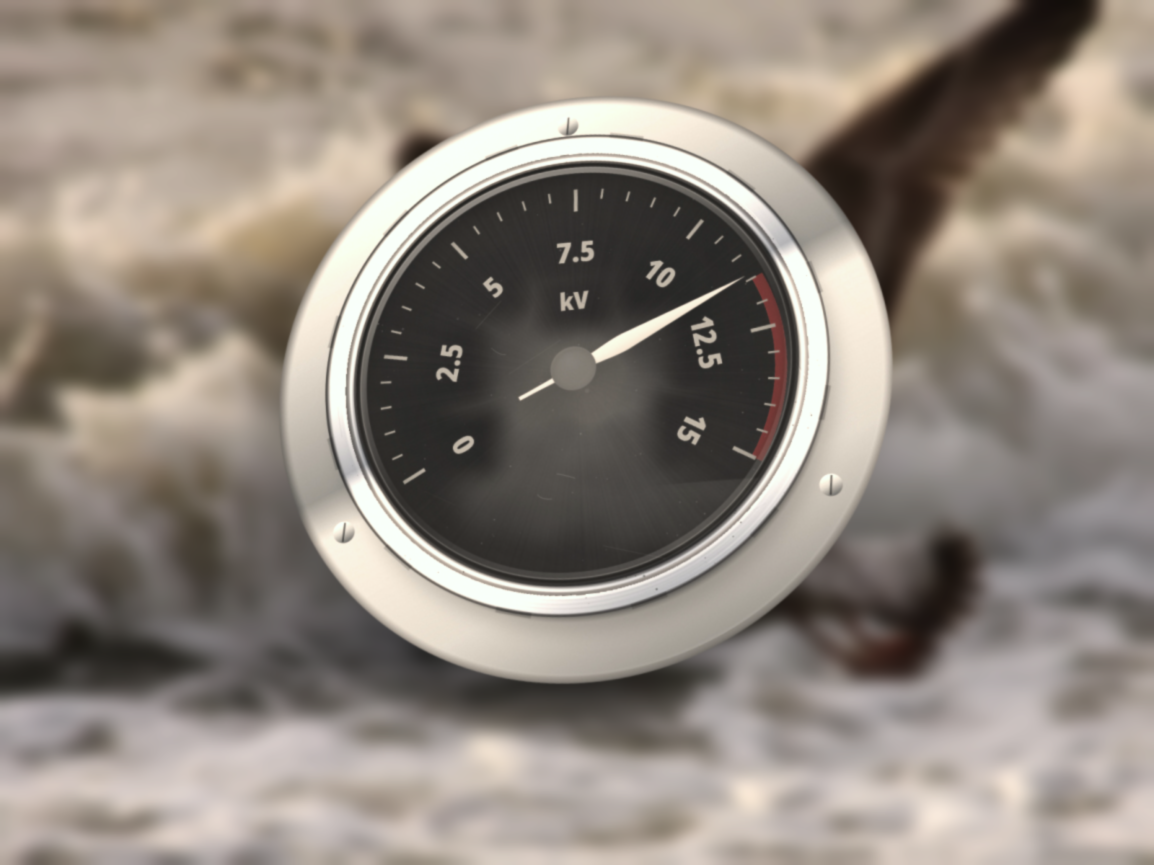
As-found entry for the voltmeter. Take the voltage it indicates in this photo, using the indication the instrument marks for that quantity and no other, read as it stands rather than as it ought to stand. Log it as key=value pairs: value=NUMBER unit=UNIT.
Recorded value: value=11.5 unit=kV
